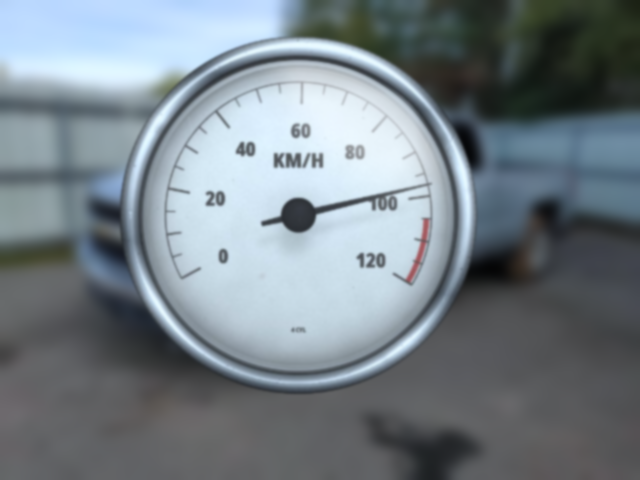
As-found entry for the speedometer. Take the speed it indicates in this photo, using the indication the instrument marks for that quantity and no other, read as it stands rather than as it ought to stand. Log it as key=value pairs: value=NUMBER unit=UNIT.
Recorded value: value=97.5 unit=km/h
